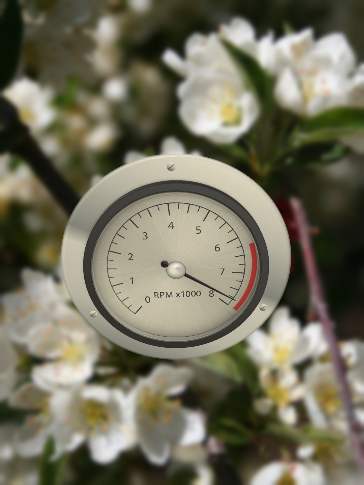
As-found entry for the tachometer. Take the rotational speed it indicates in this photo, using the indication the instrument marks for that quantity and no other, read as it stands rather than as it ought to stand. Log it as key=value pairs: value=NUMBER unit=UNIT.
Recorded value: value=7750 unit=rpm
